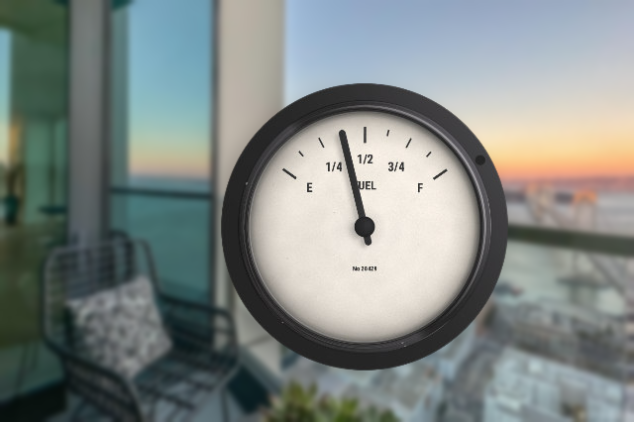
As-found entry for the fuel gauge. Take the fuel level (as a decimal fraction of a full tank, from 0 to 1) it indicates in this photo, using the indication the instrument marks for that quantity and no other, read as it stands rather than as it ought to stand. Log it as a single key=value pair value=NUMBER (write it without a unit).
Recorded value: value=0.375
